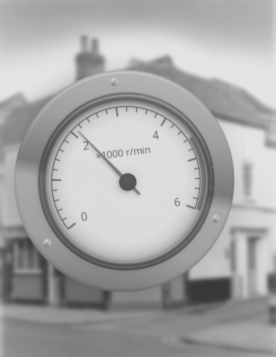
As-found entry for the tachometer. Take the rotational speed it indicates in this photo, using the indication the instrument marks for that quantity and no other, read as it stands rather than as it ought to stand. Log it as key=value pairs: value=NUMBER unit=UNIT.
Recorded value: value=2100 unit=rpm
